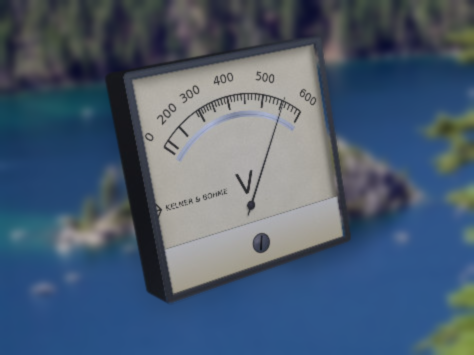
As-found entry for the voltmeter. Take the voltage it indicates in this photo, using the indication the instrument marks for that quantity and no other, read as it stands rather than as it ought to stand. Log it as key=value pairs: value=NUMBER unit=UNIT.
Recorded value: value=550 unit=V
